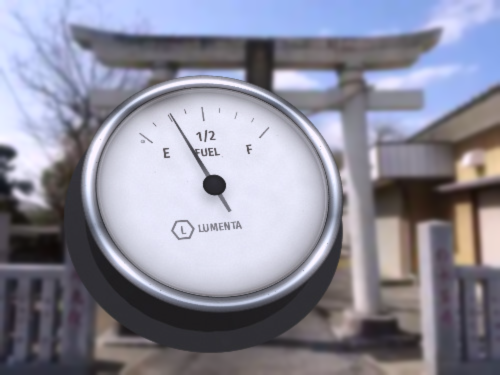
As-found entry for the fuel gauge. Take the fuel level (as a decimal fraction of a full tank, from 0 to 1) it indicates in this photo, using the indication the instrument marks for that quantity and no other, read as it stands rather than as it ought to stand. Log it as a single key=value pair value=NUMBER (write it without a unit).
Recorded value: value=0.25
